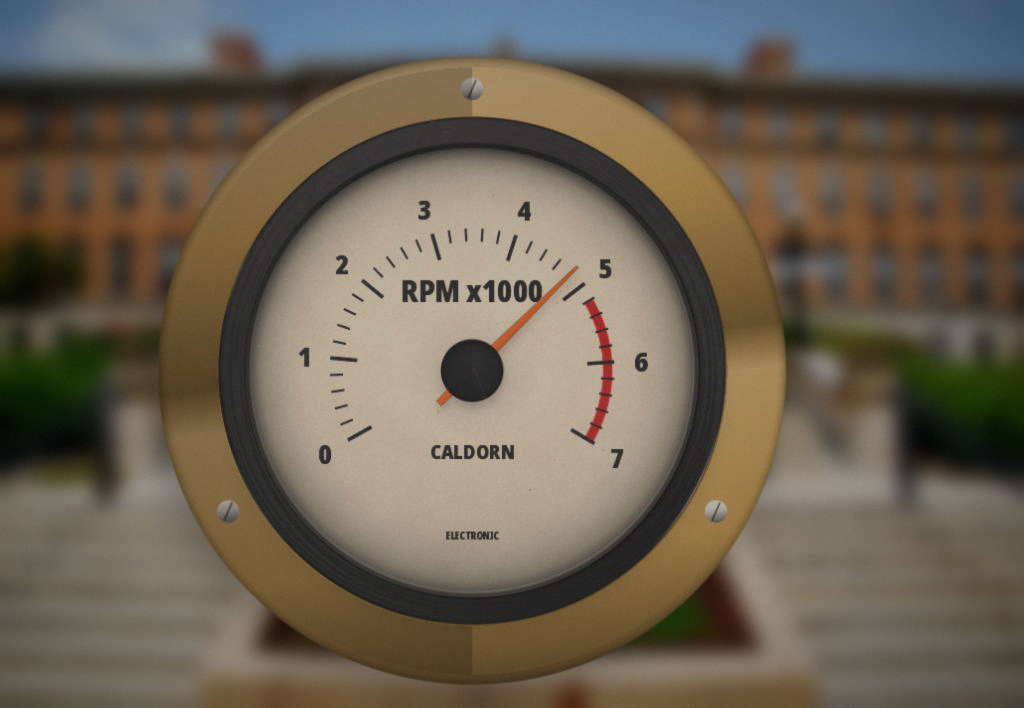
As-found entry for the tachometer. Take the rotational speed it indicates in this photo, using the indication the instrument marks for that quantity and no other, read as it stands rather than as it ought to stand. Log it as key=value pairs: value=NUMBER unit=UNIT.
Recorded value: value=4800 unit=rpm
